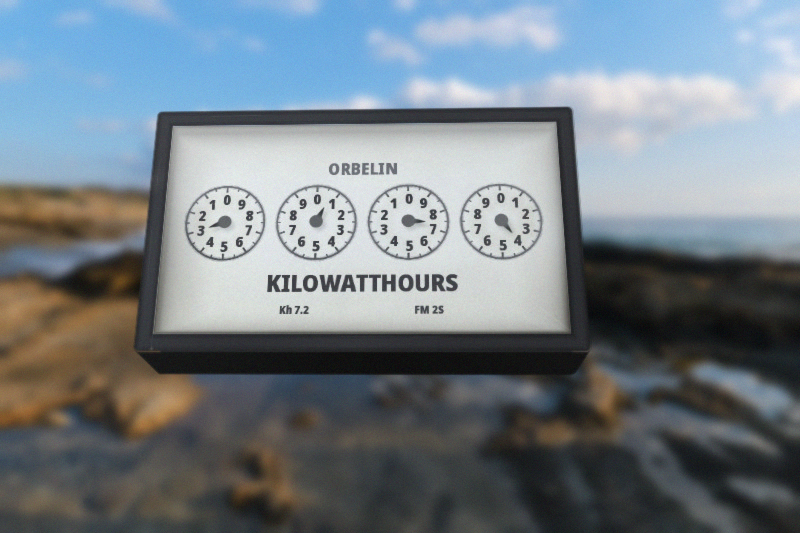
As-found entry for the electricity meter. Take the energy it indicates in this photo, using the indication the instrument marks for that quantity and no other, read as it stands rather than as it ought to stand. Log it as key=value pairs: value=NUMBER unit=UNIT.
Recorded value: value=3074 unit=kWh
